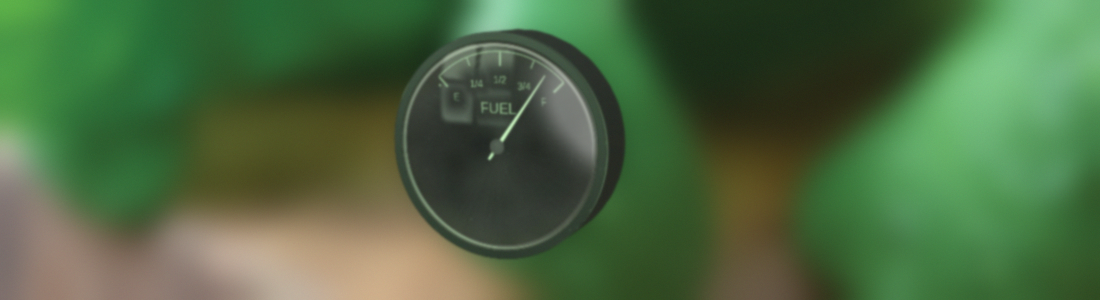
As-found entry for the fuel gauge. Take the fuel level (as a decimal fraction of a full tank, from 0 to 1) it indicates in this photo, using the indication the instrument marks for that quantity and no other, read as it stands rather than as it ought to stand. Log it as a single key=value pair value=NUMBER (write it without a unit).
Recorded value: value=0.875
